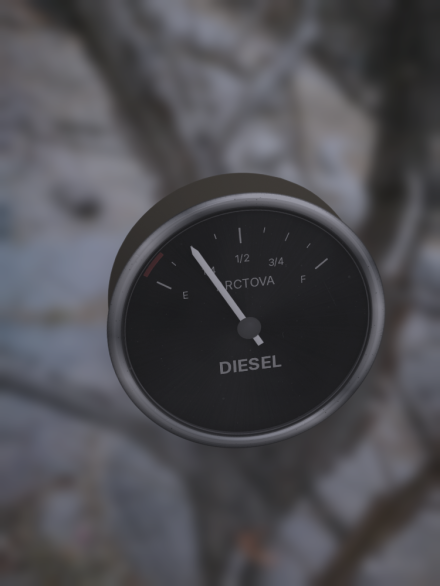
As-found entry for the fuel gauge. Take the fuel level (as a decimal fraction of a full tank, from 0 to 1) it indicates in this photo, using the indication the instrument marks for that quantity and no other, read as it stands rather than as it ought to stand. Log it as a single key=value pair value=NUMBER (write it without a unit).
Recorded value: value=0.25
